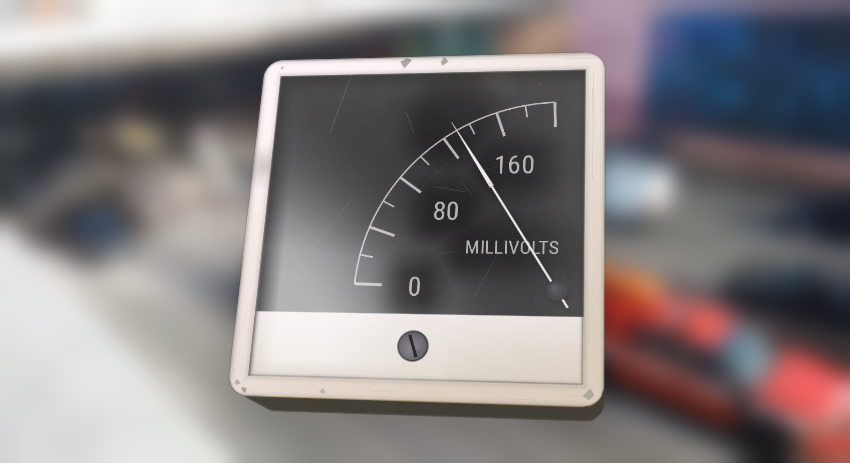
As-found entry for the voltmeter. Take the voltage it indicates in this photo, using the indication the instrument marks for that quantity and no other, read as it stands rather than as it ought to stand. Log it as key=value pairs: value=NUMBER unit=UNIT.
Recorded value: value=130 unit=mV
